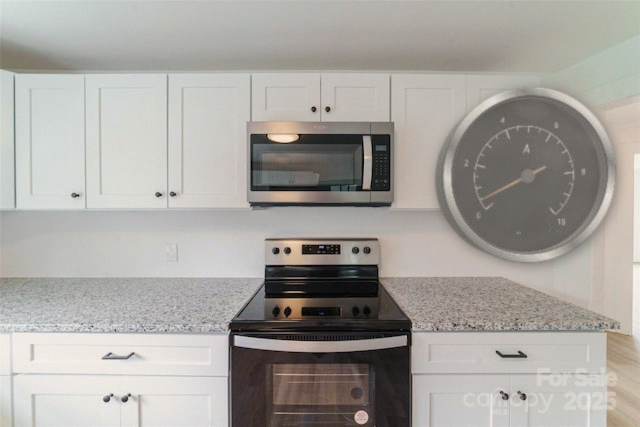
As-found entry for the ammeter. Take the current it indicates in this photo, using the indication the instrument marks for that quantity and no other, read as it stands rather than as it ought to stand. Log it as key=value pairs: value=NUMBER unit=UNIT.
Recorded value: value=0.5 unit=A
